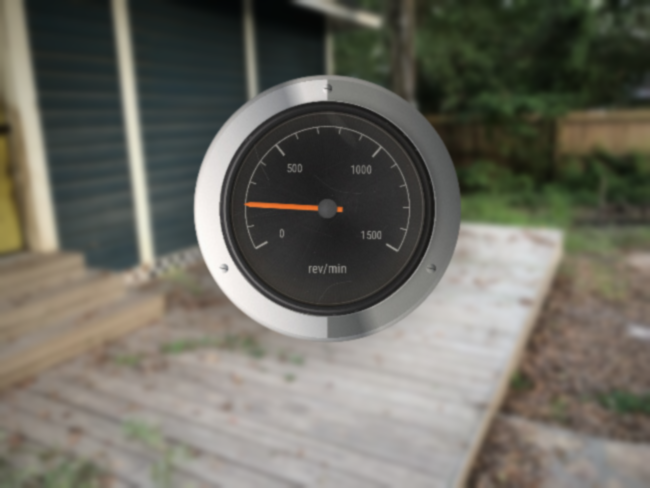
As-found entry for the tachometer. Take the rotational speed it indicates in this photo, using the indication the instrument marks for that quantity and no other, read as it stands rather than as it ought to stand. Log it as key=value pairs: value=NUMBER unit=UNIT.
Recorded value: value=200 unit=rpm
